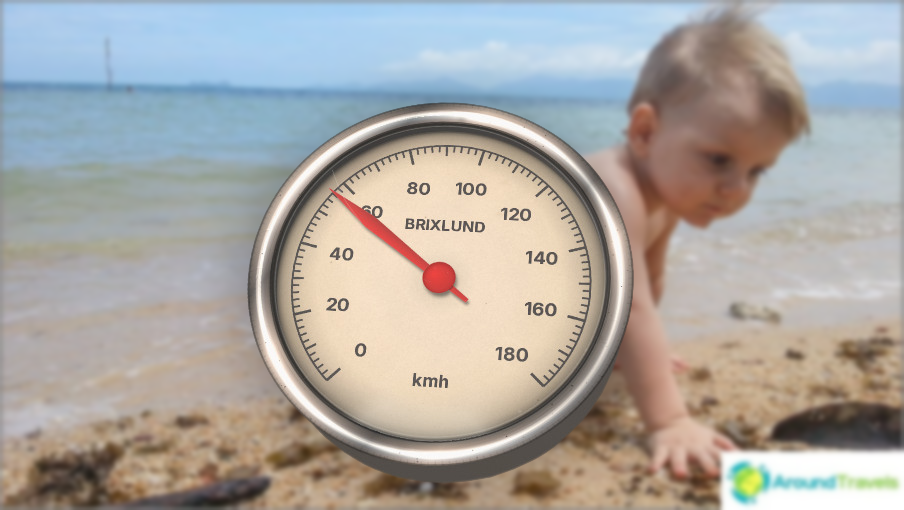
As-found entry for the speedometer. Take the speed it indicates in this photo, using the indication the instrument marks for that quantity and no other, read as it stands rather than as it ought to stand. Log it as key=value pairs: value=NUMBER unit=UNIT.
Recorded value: value=56 unit=km/h
